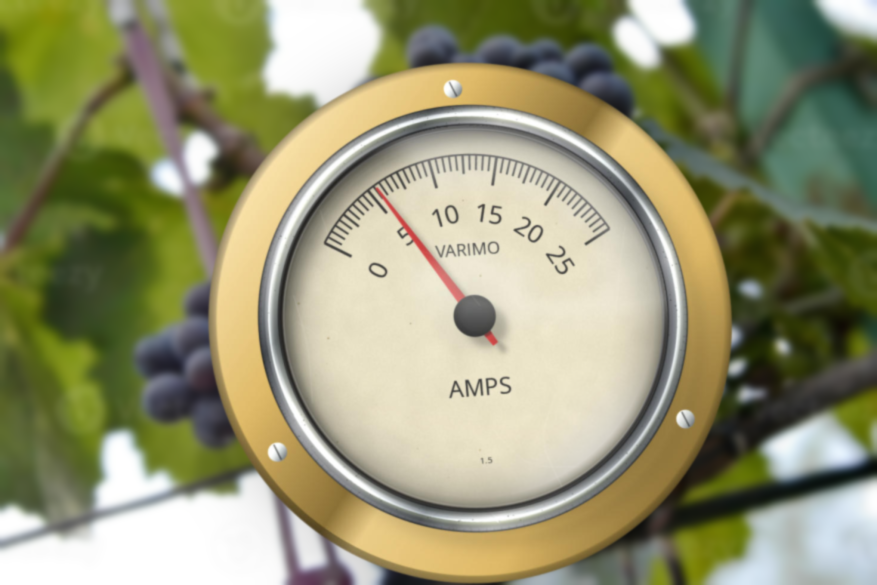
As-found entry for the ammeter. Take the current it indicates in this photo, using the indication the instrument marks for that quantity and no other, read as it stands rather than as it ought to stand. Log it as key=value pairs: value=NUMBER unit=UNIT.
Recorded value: value=5.5 unit=A
